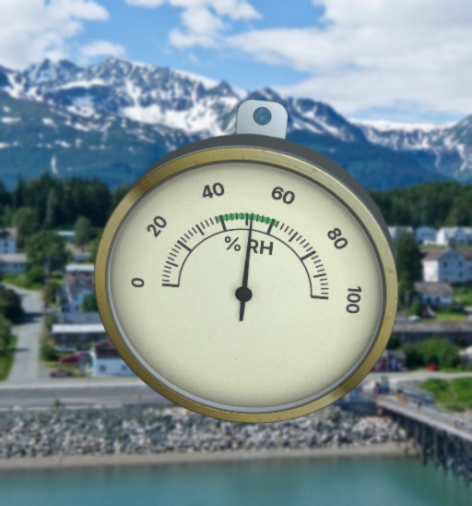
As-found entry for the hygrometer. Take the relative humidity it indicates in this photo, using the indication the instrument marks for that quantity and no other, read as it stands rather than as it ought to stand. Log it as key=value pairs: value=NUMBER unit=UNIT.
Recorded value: value=52 unit=%
